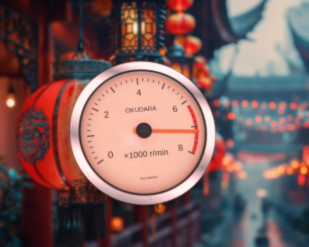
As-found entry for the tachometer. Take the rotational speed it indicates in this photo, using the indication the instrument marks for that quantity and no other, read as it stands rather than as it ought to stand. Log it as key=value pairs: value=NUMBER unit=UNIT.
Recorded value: value=7200 unit=rpm
